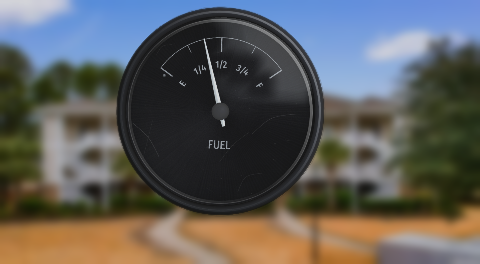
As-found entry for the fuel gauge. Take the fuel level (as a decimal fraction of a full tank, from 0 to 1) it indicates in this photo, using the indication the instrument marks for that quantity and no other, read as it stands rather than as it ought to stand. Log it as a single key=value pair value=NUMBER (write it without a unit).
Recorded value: value=0.375
